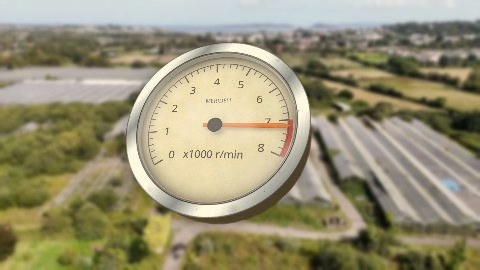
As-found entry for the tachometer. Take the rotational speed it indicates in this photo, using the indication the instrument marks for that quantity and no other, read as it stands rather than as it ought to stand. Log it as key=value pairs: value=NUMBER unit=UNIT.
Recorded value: value=7200 unit=rpm
